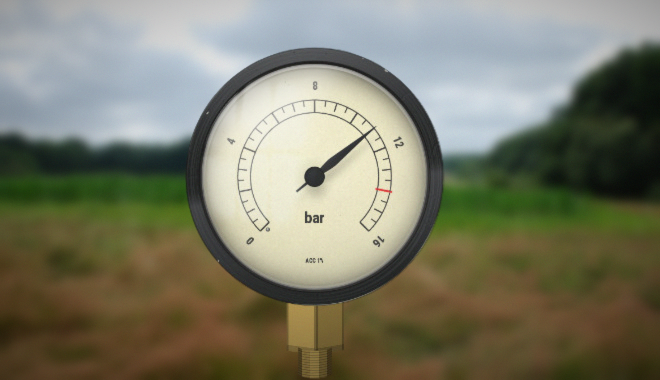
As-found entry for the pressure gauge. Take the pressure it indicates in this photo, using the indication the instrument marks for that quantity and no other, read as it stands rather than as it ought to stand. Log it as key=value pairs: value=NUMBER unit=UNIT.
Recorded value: value=11 unit=bar
